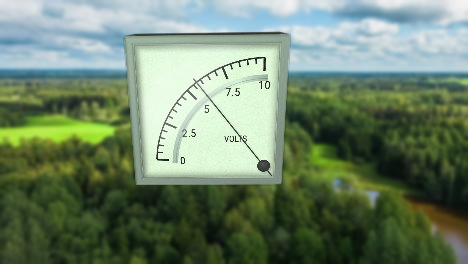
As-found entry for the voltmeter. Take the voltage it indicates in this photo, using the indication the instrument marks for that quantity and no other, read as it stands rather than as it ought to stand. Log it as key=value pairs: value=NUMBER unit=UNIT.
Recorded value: value=5.75 unit=V
